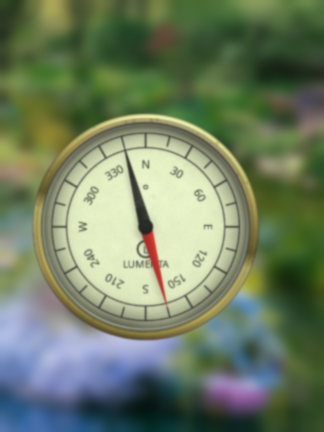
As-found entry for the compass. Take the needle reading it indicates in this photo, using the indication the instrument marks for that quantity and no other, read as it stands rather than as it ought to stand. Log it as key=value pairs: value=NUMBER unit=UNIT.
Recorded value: value=165 unit=°
